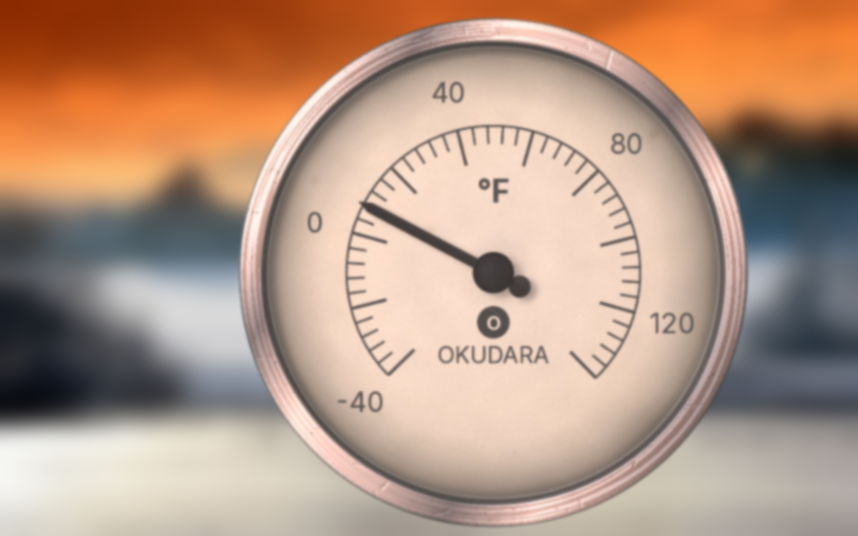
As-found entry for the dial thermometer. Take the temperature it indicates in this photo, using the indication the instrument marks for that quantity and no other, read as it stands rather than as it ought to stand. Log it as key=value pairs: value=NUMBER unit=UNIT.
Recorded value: value=8 unit=°F
